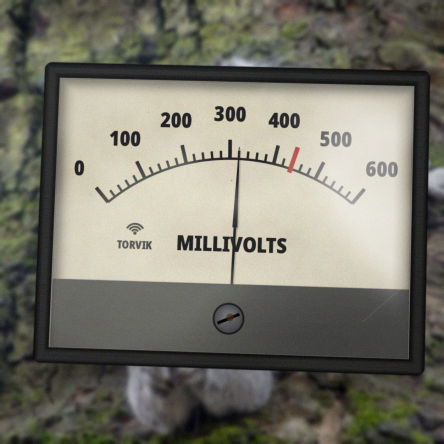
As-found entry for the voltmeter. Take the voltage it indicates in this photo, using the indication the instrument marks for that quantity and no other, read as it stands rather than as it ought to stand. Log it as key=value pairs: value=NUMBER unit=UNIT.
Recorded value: value=320 unit=mV
